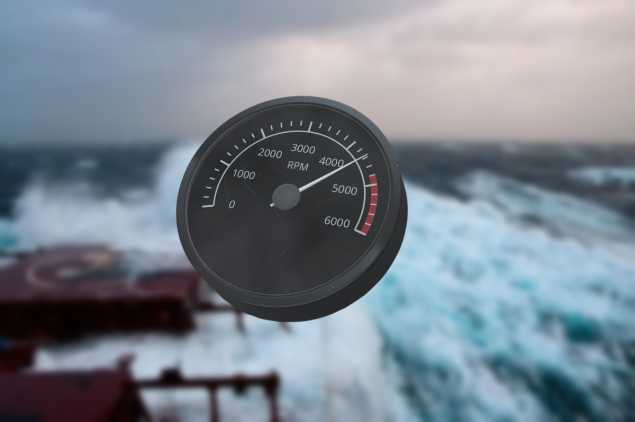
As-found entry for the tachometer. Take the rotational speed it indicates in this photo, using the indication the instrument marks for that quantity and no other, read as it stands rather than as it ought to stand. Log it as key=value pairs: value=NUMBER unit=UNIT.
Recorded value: value=4400 unit=rpm
